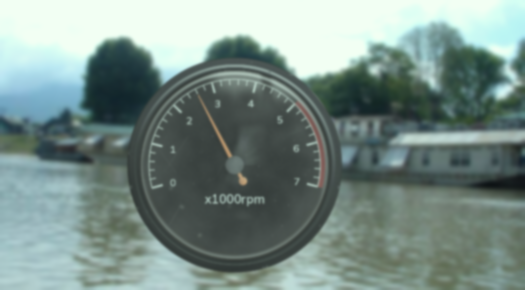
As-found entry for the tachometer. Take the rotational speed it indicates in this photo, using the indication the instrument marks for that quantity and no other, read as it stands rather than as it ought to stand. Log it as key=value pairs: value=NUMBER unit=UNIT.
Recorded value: value=2600 unit=rpm
